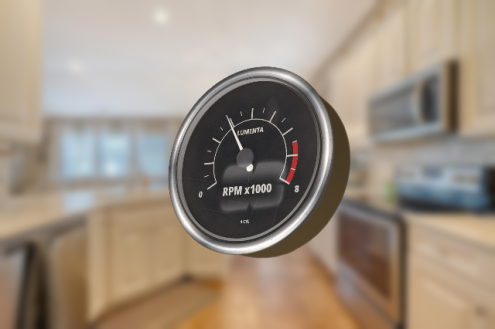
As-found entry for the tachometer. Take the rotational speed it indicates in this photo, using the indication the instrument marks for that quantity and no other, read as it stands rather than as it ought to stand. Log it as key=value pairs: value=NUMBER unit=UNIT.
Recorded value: value=3000 unit=rpm
